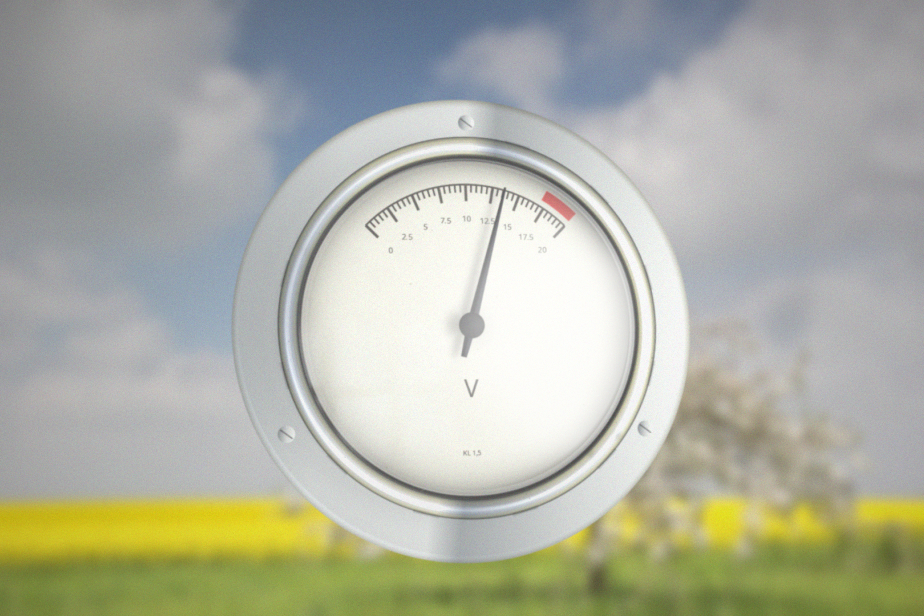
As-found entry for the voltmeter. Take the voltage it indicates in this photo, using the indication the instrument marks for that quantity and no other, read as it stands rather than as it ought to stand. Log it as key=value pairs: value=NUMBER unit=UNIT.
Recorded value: value=13.5 unit=V
